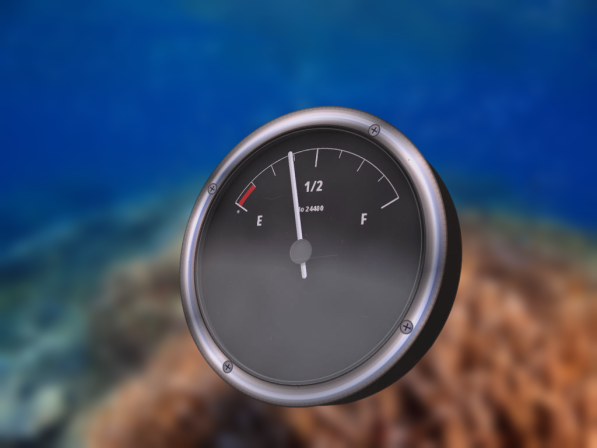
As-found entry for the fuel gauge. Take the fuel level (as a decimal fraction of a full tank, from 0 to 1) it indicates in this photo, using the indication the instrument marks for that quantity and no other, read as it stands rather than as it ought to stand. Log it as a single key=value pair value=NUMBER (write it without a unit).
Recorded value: value=0.375
